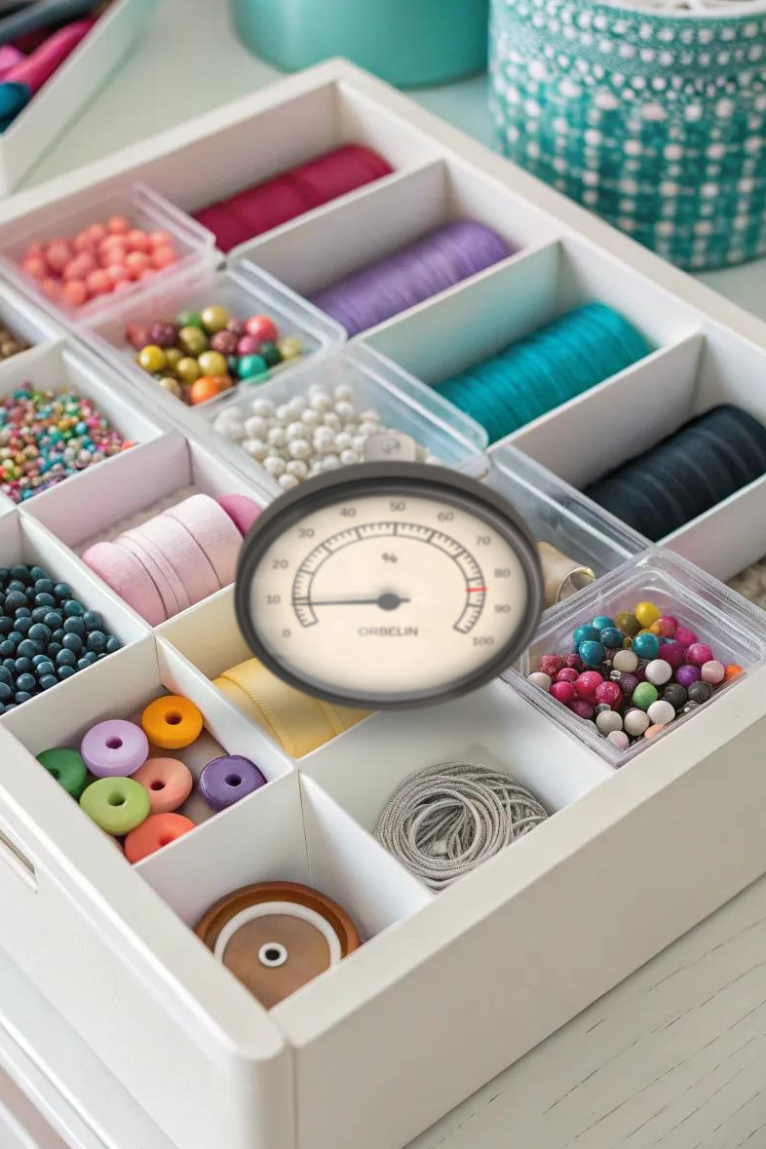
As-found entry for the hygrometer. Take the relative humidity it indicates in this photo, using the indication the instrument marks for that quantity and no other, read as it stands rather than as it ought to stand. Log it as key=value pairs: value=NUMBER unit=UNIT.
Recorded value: value=10 unit=%
